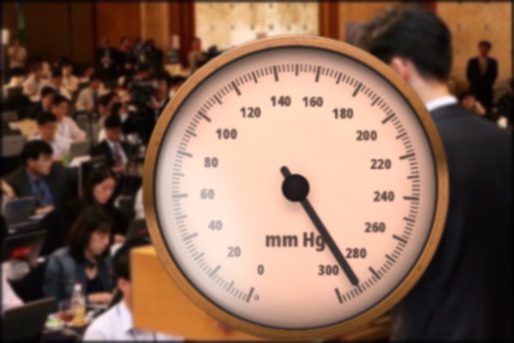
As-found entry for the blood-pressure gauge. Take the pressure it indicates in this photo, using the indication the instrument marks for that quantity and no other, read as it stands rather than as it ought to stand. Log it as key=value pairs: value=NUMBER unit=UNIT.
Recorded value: value=290 unit=mmHg
